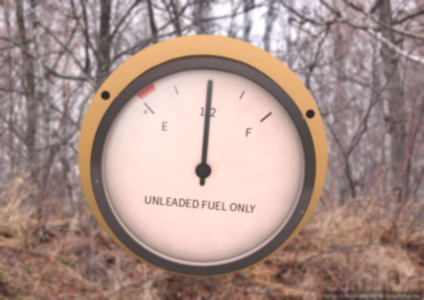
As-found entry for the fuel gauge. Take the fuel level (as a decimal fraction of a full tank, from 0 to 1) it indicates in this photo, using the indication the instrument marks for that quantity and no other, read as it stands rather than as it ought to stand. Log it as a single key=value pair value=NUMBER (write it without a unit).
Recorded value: value=0.5
